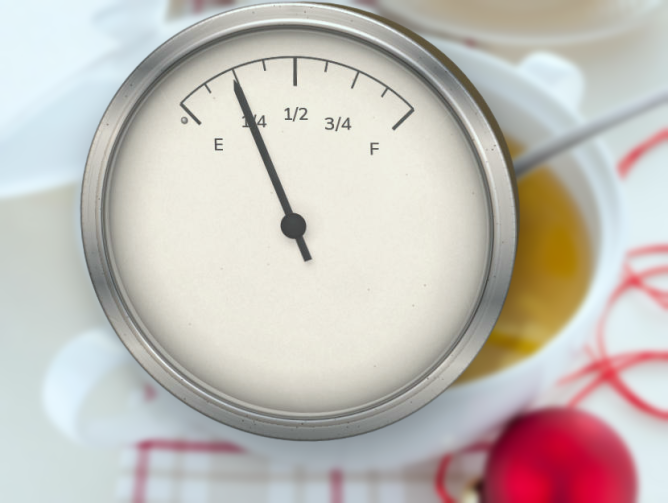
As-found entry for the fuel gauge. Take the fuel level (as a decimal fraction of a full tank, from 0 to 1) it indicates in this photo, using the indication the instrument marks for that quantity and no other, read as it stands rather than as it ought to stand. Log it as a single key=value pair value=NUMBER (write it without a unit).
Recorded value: value=0.25
